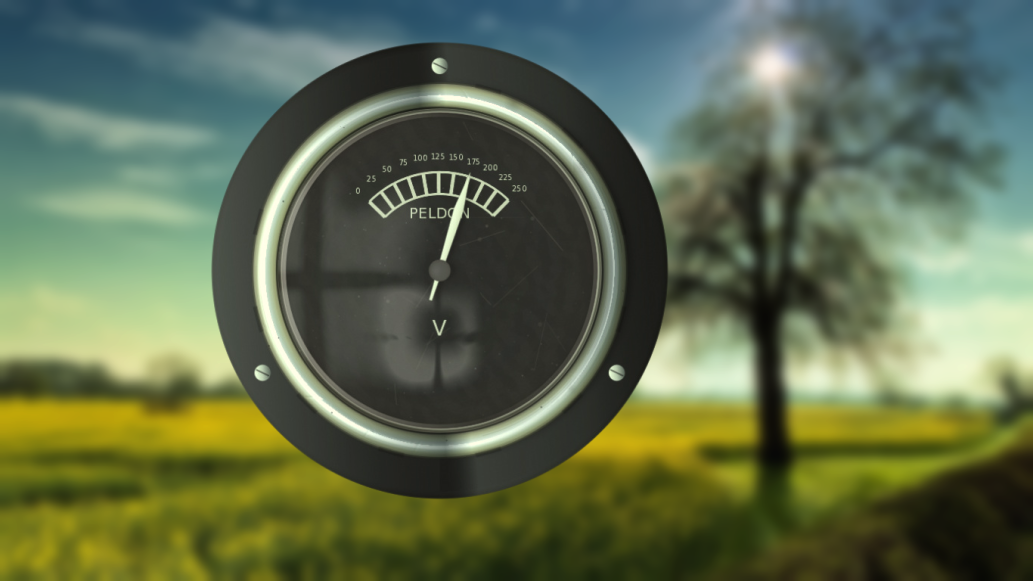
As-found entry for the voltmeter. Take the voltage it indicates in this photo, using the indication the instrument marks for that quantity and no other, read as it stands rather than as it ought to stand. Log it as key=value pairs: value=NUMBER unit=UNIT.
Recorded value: value=175 unit=V
